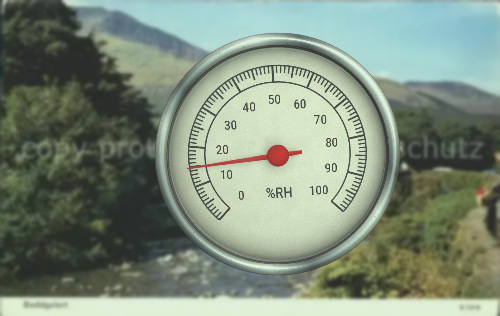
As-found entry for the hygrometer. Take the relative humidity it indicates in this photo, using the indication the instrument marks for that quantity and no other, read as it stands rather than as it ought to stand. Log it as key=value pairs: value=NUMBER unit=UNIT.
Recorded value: value=15 unit=%
